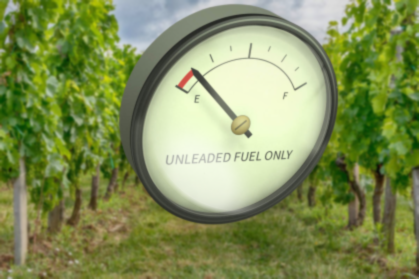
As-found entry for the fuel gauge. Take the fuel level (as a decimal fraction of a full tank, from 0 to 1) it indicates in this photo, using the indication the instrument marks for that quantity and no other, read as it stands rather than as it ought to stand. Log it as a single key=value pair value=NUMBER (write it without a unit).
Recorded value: value=0.125
